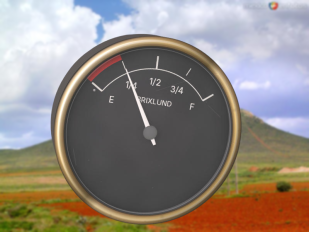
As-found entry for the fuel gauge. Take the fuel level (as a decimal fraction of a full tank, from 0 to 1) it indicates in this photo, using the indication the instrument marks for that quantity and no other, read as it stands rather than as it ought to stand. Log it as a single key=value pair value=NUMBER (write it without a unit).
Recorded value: value=0.25
